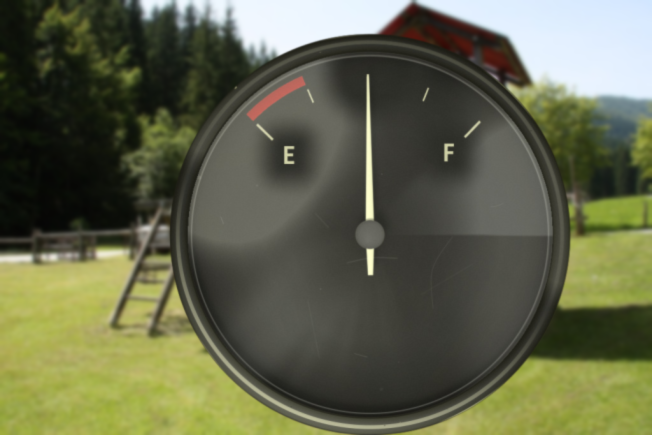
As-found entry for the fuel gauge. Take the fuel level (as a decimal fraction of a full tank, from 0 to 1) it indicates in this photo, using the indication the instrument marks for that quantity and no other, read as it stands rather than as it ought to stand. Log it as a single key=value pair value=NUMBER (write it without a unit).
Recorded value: value=0.5
